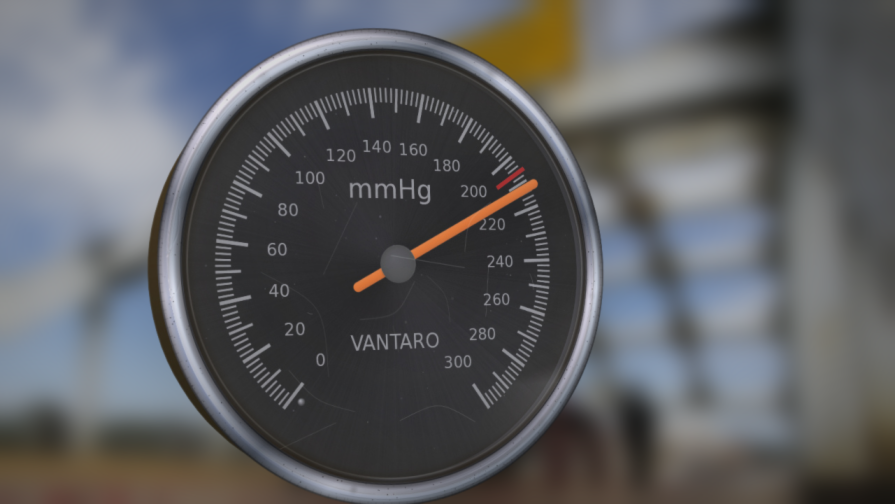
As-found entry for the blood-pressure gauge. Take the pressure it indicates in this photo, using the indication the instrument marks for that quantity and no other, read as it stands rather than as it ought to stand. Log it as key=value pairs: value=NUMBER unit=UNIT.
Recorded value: value=212 unit=mmHg
